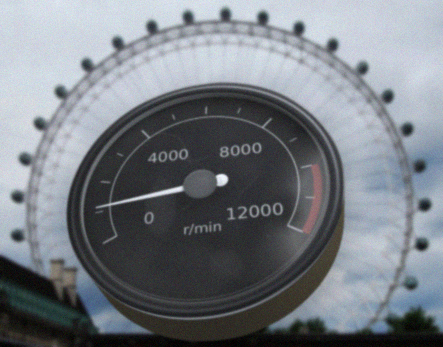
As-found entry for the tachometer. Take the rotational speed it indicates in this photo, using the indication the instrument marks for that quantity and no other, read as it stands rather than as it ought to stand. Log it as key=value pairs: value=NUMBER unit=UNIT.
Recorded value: value=1000 unit=rpm
